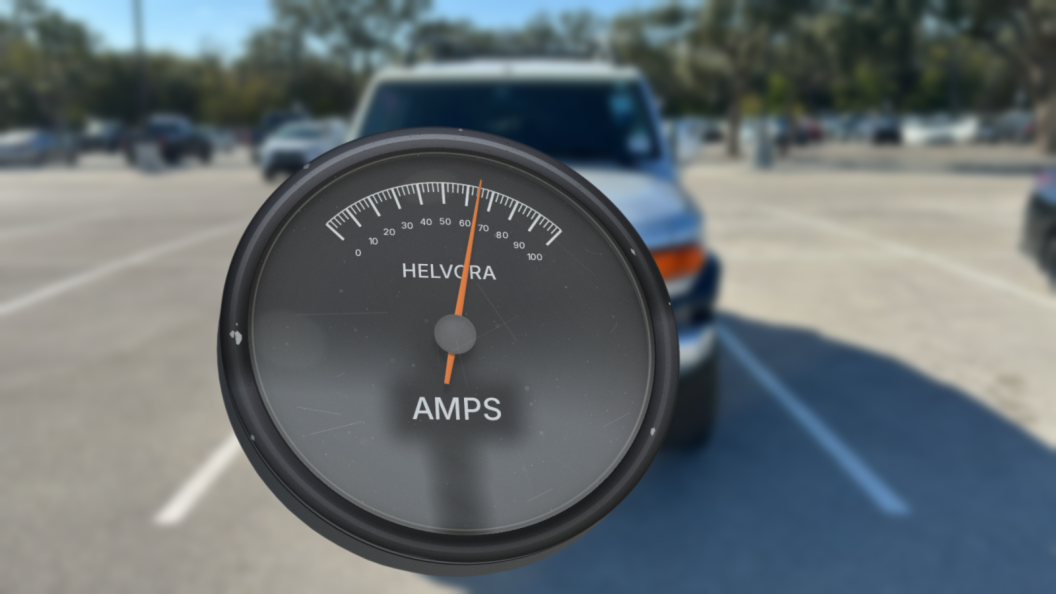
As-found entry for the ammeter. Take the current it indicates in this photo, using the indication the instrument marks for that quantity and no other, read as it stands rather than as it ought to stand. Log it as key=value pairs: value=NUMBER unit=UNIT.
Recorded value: value=64 unit=A
